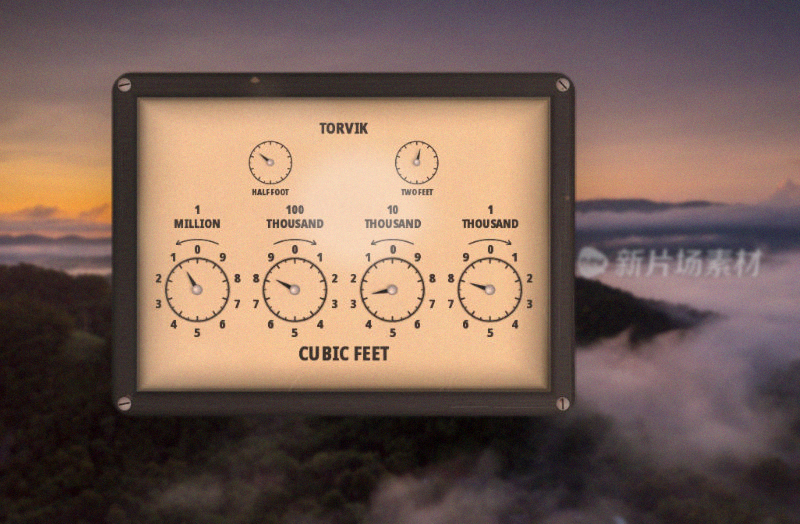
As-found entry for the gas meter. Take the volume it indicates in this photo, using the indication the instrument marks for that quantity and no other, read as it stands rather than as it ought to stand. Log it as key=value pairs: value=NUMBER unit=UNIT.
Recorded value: value=82800 unit=ft³
